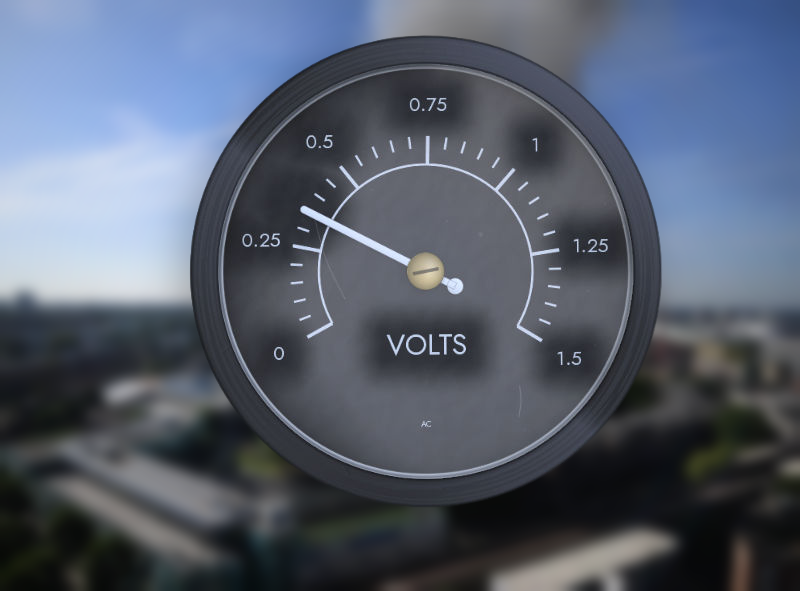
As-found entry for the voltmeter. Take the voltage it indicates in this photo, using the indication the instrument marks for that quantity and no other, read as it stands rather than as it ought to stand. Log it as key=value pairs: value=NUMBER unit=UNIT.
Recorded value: value=0.35 unit=V
